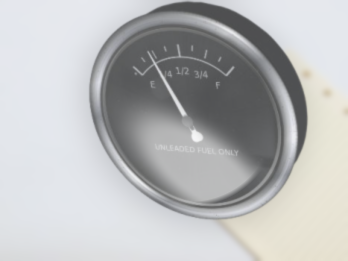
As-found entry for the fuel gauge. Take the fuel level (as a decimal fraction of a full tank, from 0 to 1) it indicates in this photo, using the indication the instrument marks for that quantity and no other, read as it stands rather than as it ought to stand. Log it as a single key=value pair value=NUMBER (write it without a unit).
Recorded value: value=0.25
